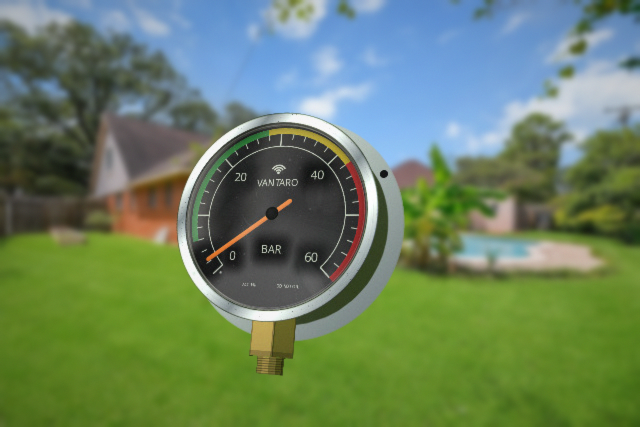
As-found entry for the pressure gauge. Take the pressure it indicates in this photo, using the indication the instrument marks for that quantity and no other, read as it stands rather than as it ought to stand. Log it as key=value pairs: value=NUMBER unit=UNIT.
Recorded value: value=2 unit=bar
